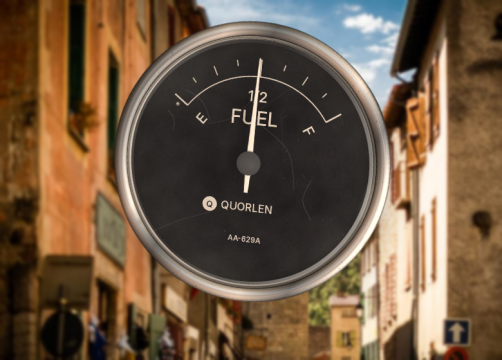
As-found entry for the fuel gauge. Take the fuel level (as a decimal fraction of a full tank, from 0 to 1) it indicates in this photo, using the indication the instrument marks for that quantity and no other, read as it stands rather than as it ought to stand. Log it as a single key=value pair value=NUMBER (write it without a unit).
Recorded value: value=0.5
